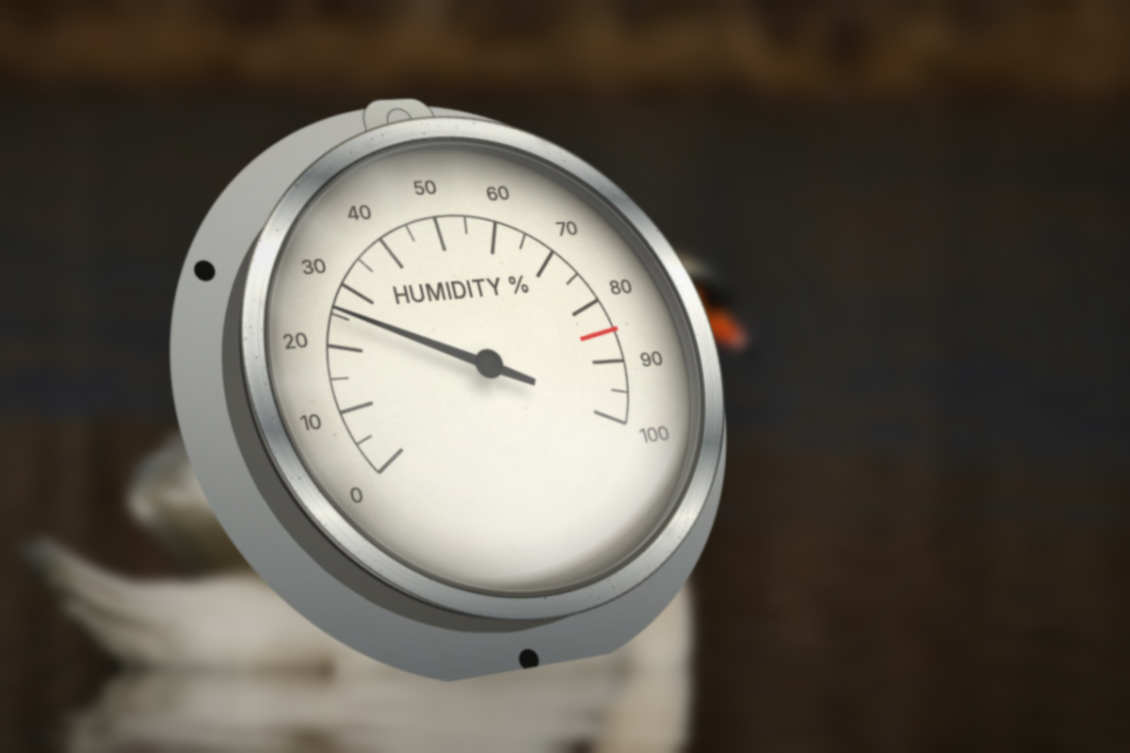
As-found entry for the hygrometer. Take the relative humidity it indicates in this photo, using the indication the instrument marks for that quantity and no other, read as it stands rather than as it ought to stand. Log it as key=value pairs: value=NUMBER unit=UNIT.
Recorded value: value=25 unit=%
